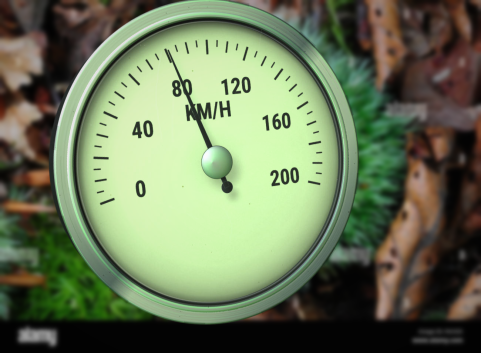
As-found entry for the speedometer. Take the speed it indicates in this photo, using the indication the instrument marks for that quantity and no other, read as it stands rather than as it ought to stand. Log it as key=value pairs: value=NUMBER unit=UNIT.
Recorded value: value=80 unit=km/h
